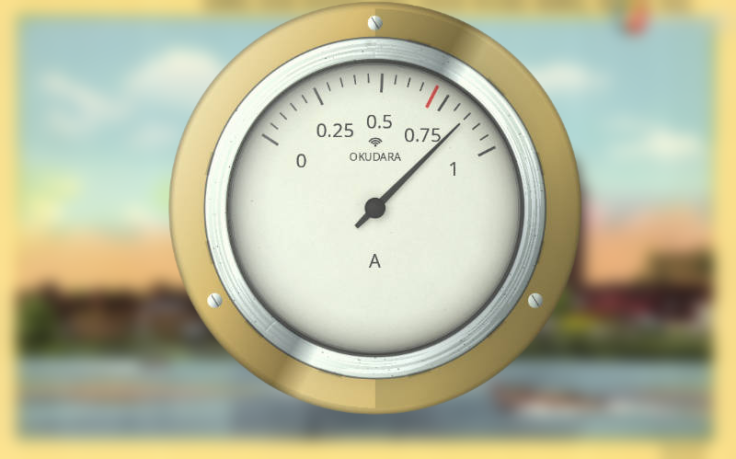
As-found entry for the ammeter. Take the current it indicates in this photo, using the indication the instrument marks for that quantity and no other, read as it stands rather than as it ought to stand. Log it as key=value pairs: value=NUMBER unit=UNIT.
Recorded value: value=0.85 unit=A
